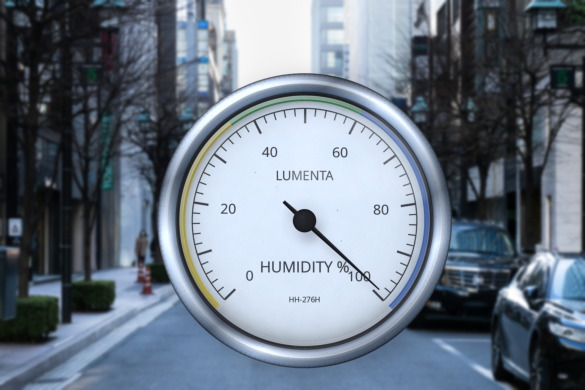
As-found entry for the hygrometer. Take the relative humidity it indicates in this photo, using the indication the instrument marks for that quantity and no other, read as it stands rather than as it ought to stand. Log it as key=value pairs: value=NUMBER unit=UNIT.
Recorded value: value=99 unit=%
